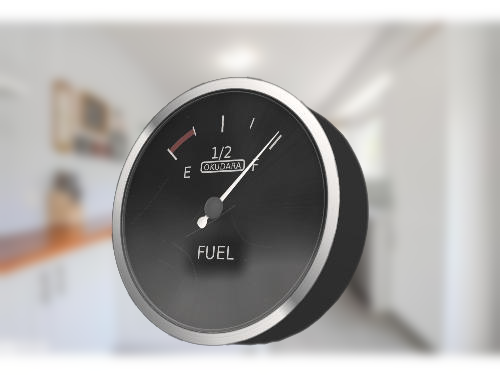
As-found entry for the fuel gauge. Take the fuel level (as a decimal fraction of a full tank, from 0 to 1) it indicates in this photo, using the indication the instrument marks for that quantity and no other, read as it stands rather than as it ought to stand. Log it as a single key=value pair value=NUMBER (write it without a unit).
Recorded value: value=1
